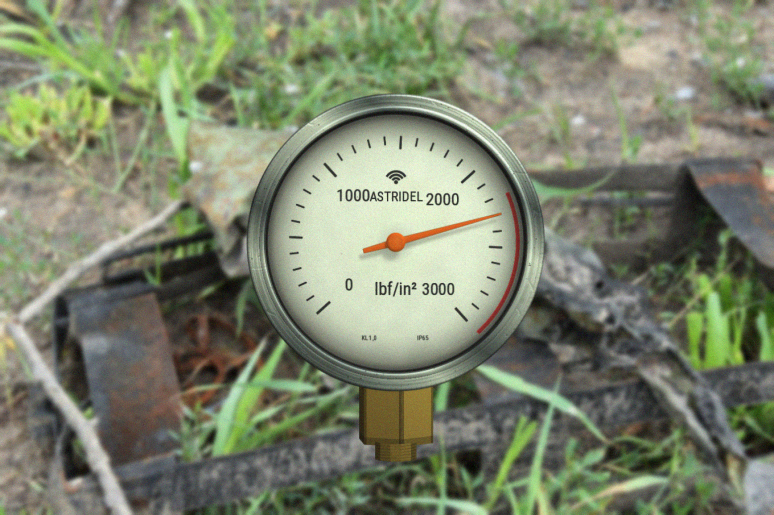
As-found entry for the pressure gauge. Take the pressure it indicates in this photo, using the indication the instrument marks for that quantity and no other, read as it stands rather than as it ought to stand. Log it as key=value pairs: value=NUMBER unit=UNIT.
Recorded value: value=2300 unit=psi
